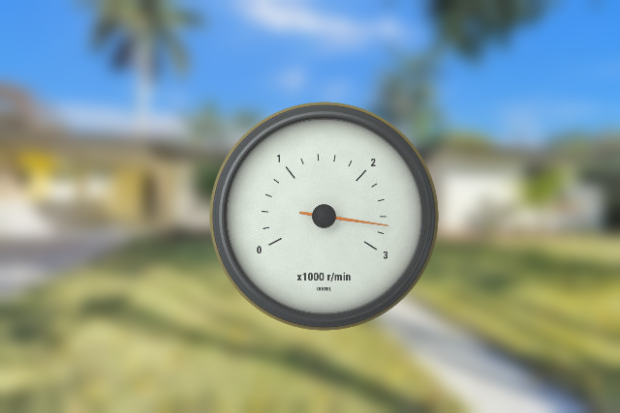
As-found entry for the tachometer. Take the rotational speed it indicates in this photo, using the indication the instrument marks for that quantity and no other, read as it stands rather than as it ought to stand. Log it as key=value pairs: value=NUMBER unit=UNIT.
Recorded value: value=2700 unit=rpm
